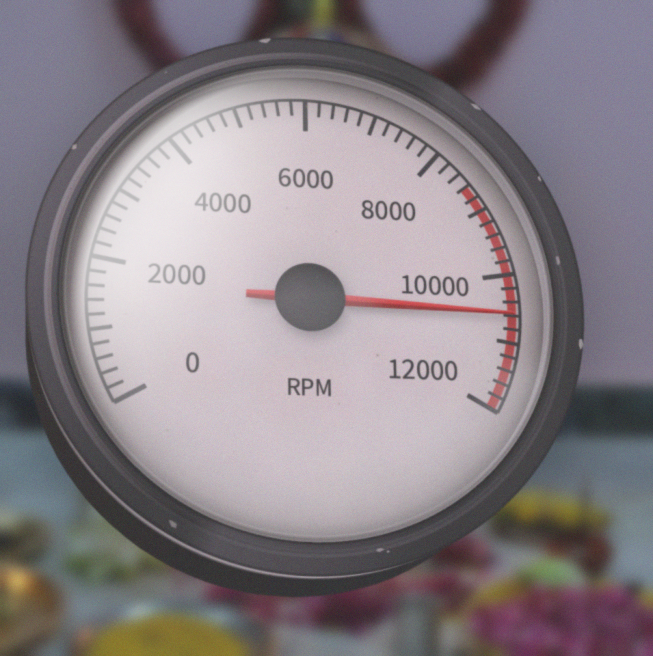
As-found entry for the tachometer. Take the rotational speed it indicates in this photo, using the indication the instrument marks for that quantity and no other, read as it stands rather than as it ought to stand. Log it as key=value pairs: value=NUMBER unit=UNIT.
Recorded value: value=10600 unit=rpm
